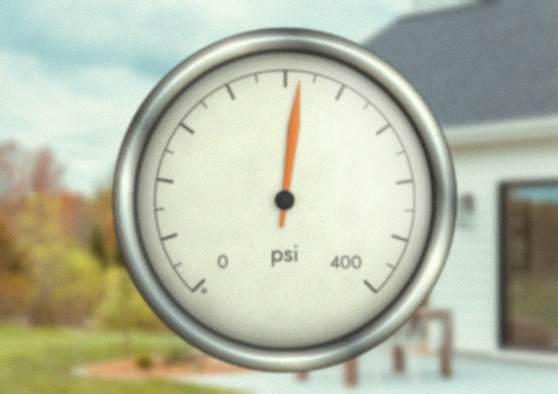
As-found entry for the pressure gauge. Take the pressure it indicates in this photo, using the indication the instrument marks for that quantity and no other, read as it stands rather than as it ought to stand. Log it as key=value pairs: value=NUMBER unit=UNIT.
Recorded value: value=210 unit=psi
